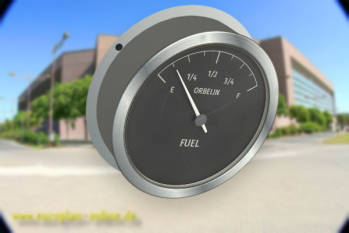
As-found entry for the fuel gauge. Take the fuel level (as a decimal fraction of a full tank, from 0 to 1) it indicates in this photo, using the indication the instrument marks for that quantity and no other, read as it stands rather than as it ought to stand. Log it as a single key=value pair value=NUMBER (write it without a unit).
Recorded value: value=0.125
